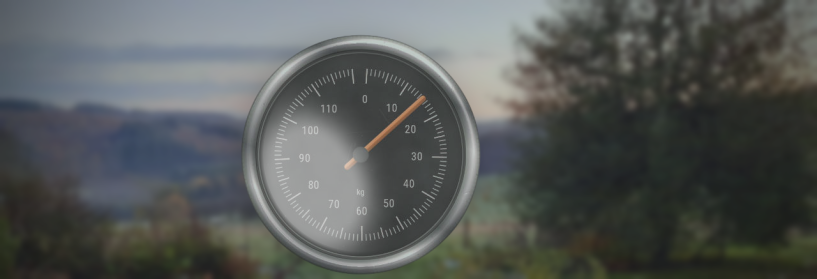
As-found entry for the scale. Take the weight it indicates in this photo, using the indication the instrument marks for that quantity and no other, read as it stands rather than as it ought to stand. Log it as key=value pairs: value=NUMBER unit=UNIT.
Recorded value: value=15 unit=kg
